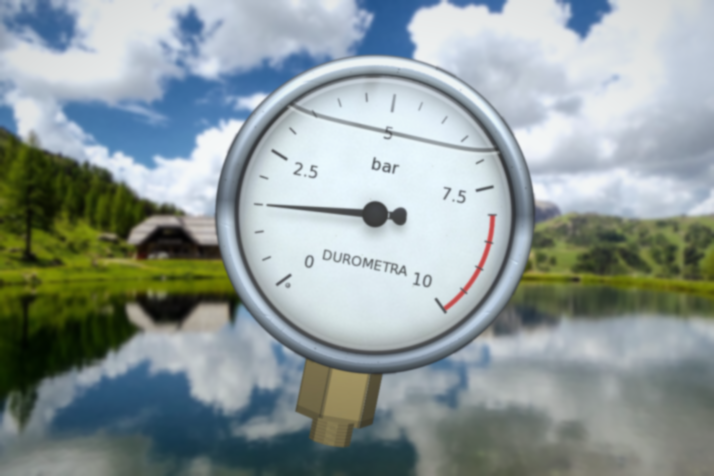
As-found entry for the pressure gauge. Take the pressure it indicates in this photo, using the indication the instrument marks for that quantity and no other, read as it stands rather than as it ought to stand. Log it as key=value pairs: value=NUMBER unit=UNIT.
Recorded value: value=1.5 unit=bar
